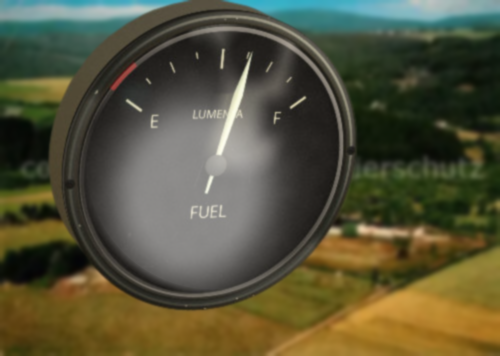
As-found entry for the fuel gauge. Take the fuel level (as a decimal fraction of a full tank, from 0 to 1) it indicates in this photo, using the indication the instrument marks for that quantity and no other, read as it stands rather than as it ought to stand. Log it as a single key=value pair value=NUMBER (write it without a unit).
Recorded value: value=0.625
